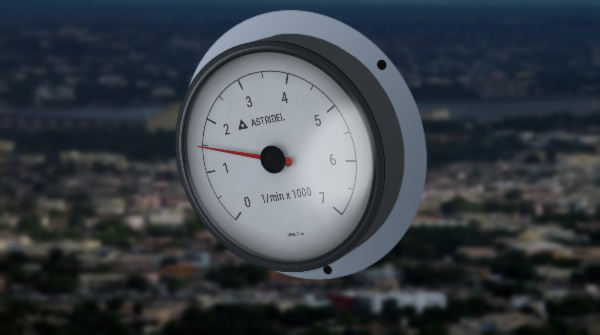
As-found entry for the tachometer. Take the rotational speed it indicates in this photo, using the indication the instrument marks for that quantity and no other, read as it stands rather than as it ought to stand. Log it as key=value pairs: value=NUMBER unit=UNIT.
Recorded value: value=1500 unit=rpm
